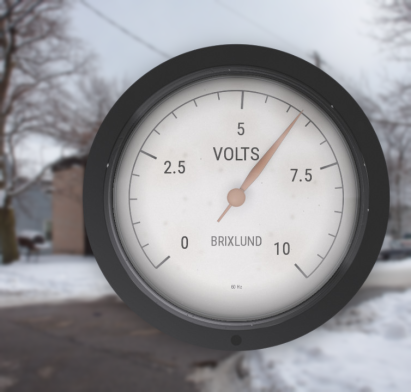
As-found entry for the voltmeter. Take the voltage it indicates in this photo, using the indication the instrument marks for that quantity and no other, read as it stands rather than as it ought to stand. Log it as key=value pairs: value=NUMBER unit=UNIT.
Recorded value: value=6.25 unit=V
